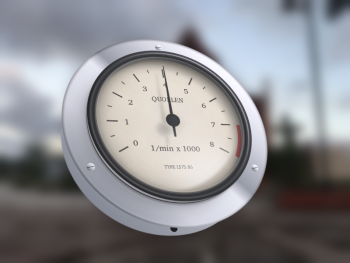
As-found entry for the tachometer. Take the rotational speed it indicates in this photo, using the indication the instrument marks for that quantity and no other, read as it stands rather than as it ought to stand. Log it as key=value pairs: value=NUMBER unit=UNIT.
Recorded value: value=4000 unit=rpm
